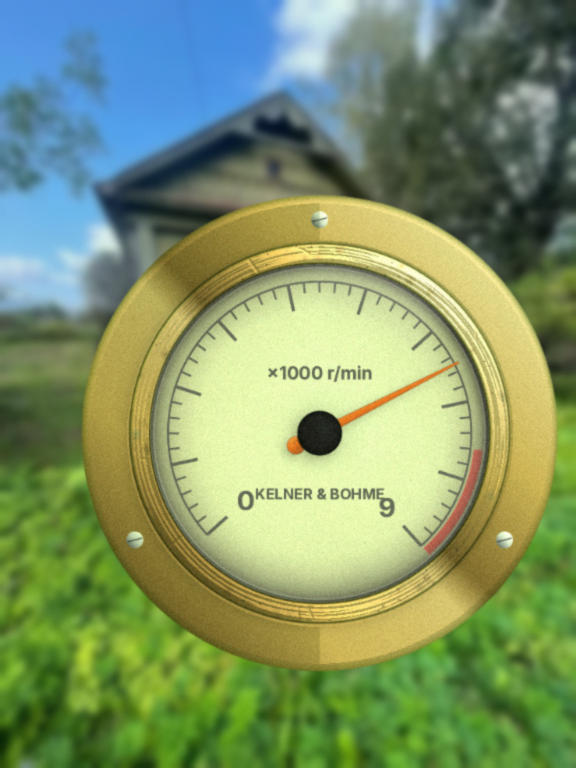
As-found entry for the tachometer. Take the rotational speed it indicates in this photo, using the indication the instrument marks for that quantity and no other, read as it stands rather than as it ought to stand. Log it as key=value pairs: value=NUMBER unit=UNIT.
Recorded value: value=6500 unit=rpm
